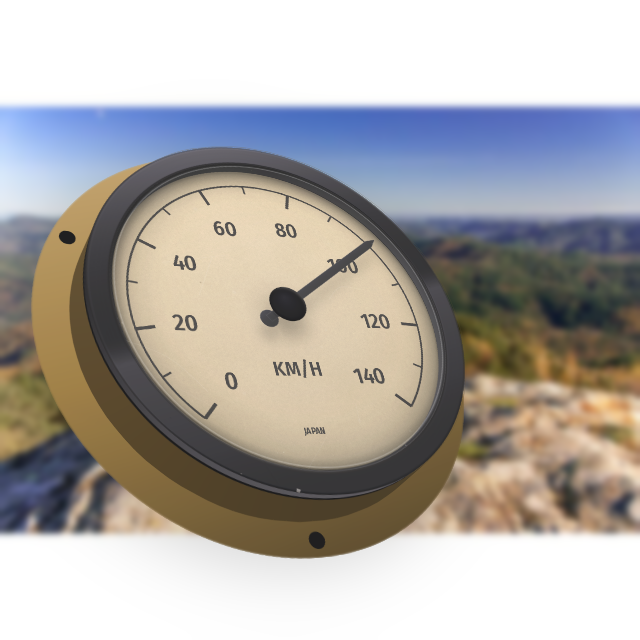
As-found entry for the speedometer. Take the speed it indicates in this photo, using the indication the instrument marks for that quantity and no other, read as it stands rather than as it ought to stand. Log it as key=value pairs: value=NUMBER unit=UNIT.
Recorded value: value=100 unit=km/h
